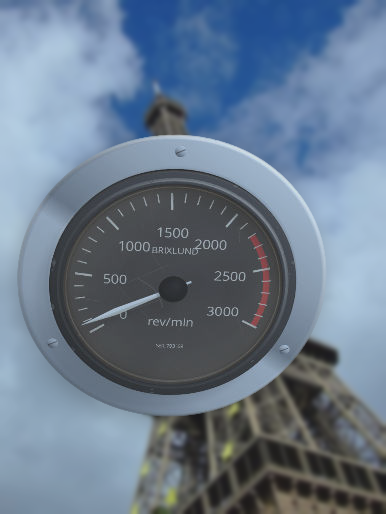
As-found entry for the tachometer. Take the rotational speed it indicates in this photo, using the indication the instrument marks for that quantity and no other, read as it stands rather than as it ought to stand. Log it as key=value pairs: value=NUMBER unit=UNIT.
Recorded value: value=100 unit=rpm
